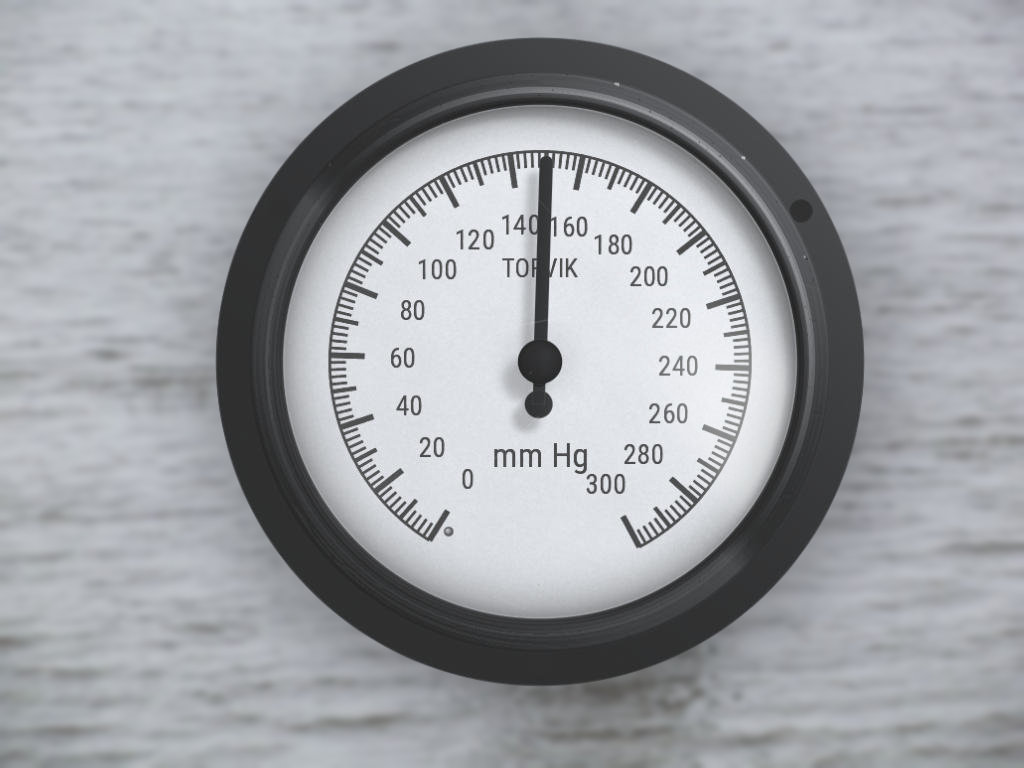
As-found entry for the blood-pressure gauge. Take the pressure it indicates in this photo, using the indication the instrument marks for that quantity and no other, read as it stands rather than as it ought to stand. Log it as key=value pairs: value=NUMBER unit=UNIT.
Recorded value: value=150 unit=mmHg
